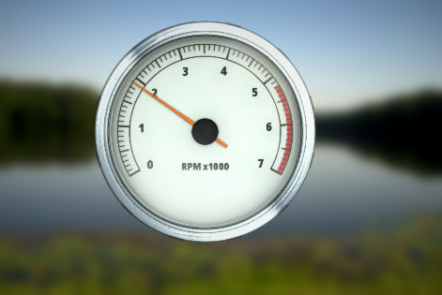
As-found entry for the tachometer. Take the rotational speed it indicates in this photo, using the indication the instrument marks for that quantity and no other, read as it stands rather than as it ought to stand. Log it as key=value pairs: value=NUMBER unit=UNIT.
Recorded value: value=1900 unit=rpm
